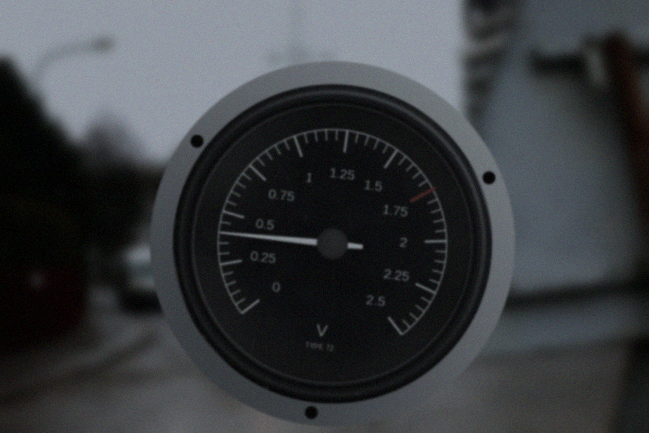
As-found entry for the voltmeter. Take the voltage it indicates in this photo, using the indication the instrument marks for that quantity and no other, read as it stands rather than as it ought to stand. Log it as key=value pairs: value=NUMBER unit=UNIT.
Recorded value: value=0.4 unit=V
